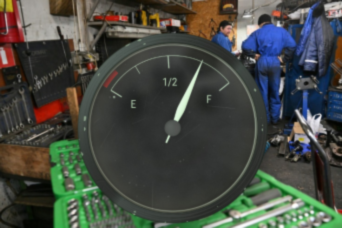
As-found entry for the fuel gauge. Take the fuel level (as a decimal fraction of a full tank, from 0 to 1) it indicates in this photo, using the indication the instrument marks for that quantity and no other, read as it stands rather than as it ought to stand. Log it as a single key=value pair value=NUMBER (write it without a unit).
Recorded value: value=0.75
